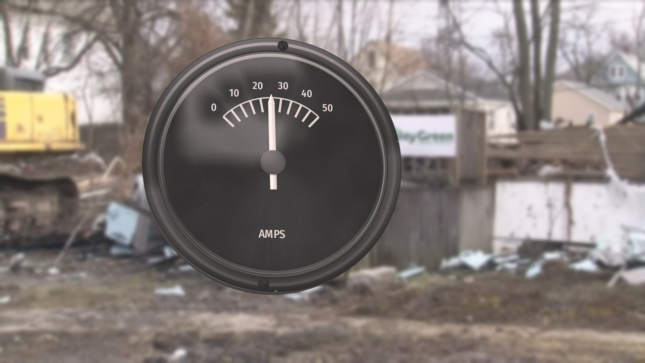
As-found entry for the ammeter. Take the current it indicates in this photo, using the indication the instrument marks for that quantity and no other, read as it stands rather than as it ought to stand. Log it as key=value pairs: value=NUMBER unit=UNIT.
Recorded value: value=25 unit=A
